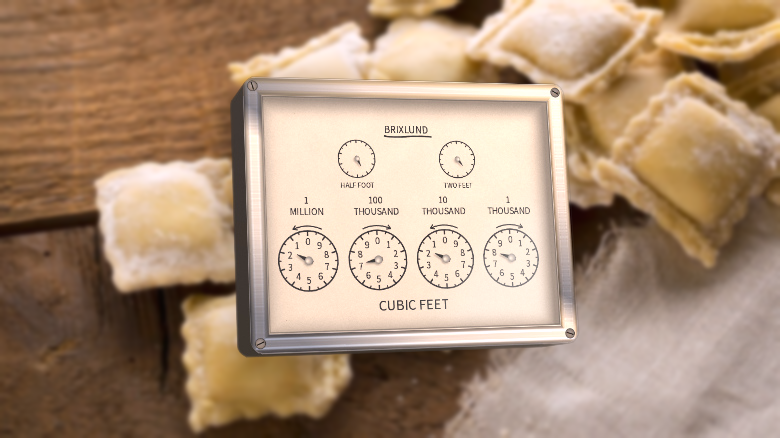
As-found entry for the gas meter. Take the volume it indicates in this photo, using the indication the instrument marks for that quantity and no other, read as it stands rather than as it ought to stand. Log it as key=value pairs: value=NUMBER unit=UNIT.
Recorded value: value=171800 unit=ft³
